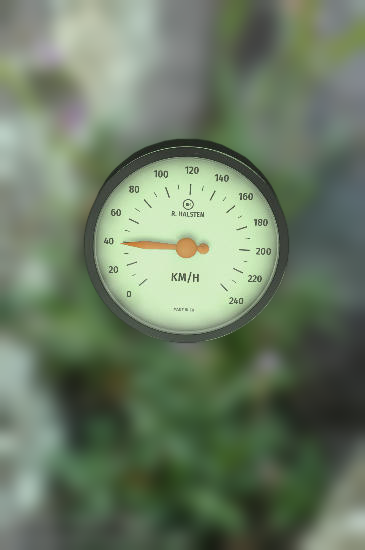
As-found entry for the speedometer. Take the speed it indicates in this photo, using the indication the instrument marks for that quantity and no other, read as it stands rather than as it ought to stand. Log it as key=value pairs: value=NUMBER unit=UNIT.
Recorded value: value=40 unit=km/h
